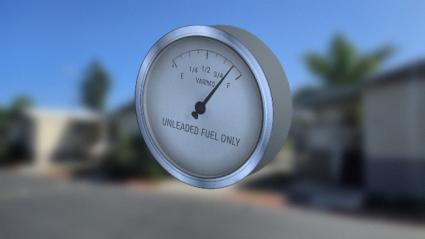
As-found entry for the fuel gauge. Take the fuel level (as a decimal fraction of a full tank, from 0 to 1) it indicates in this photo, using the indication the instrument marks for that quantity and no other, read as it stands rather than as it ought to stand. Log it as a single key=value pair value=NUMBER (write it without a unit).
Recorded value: value=0.875
